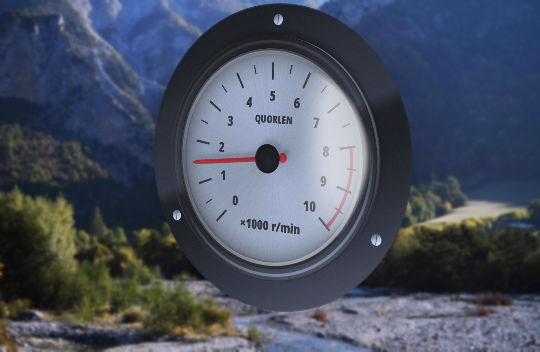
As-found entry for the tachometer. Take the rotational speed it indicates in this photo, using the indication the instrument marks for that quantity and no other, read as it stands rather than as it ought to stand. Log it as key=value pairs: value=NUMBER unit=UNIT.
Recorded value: value=1500 unit=rpm
